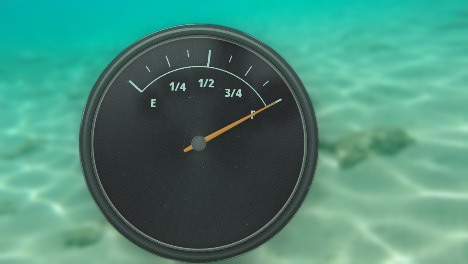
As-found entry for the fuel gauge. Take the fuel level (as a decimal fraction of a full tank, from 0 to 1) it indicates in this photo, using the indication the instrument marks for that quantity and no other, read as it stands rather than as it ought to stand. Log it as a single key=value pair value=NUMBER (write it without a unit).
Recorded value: value=1
